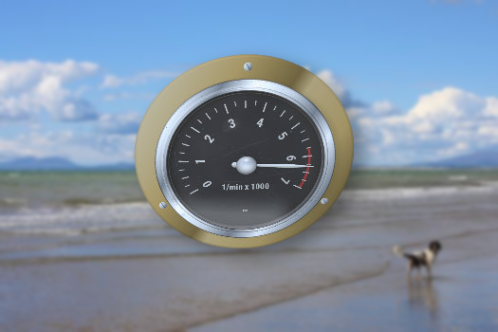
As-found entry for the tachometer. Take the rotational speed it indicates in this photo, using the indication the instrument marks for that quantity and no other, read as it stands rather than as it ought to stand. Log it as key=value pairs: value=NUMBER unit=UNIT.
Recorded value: value=6250 unit=rpm
